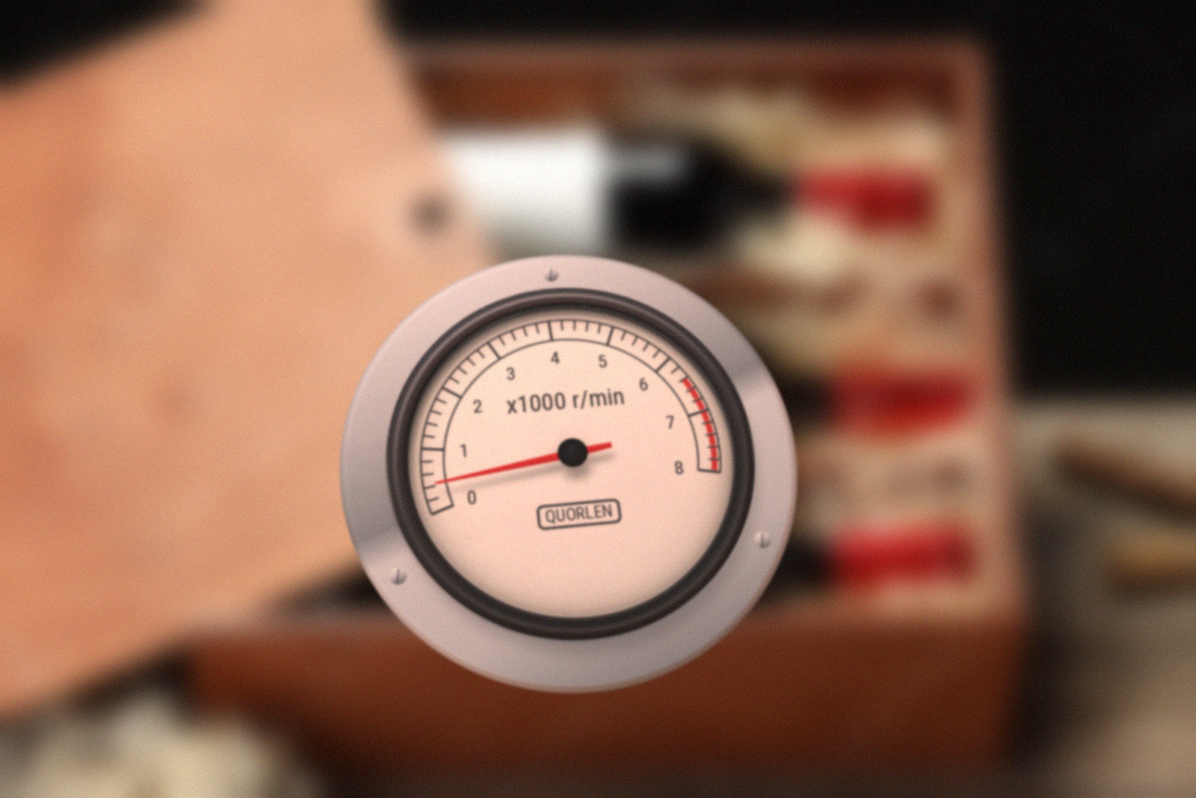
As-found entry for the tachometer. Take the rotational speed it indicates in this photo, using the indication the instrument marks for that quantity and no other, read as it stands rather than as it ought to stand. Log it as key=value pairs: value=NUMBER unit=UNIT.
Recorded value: value=400 unit=rpm
